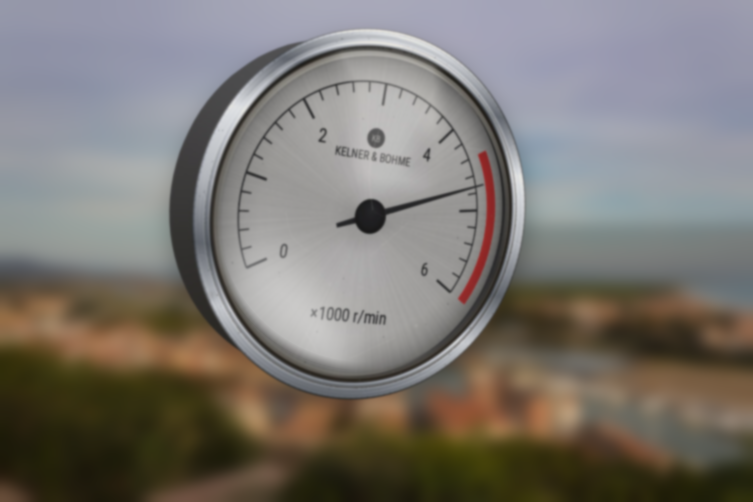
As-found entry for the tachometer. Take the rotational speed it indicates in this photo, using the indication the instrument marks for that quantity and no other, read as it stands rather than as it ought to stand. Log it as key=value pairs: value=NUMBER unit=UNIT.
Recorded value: value=4700 unit=rpm
